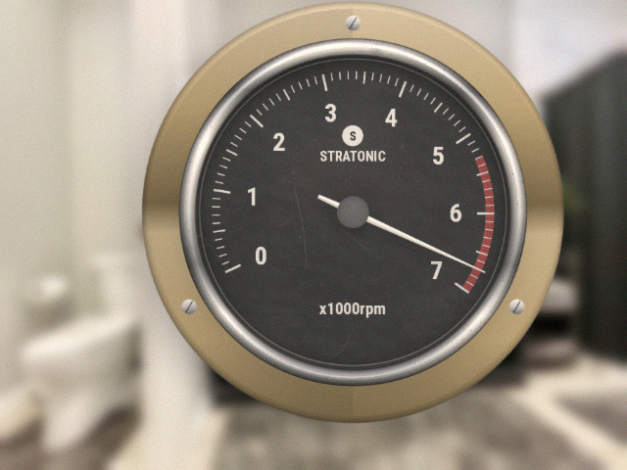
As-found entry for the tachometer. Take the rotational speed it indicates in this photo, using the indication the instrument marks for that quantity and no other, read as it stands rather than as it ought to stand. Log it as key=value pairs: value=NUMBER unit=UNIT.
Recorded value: value=6700 unit=rpm
